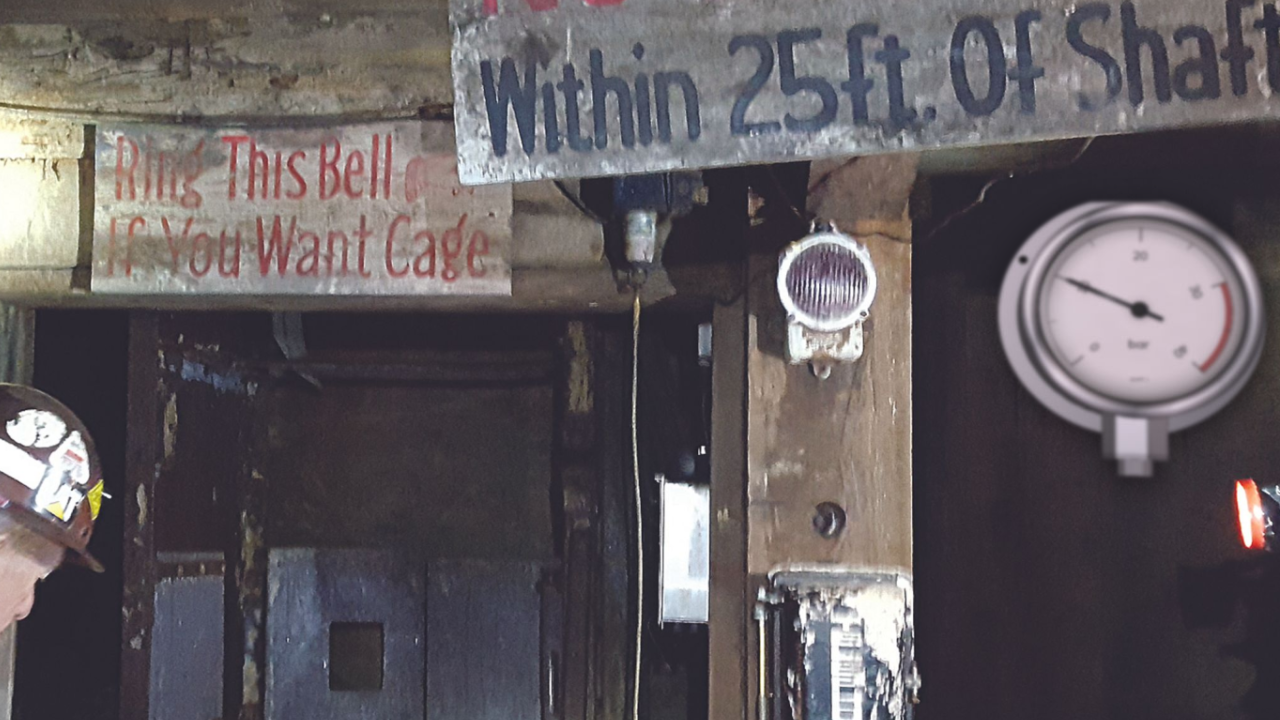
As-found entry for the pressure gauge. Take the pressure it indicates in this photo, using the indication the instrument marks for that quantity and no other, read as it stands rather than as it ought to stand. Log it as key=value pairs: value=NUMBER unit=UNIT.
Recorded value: value=10 unit=bar
